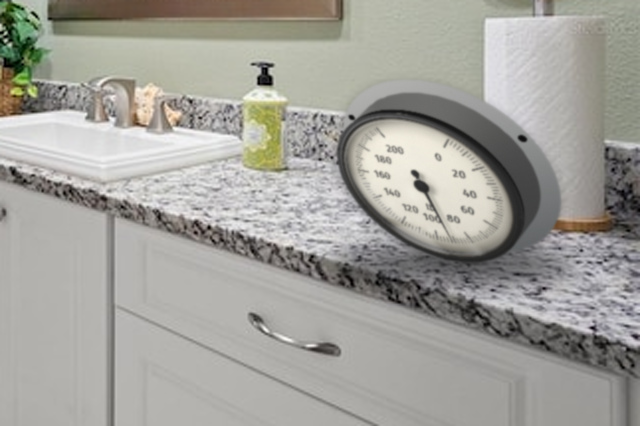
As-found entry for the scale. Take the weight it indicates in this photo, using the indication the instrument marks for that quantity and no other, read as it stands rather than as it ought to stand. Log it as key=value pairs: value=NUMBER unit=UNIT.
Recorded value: value=90 unit=lb
